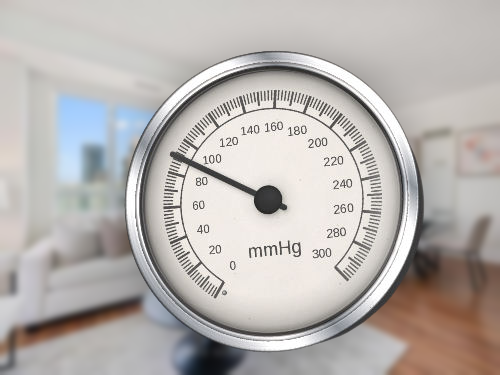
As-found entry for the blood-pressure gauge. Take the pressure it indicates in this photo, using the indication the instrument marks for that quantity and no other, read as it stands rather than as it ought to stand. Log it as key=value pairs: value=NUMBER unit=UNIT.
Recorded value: value=90 unit=mmHg
